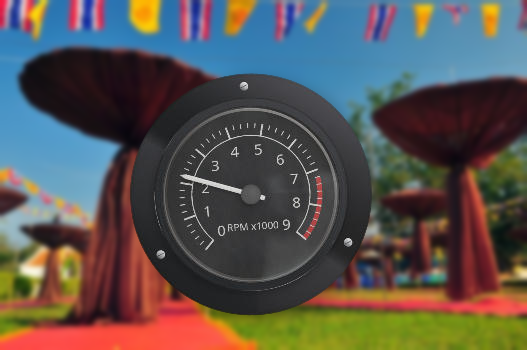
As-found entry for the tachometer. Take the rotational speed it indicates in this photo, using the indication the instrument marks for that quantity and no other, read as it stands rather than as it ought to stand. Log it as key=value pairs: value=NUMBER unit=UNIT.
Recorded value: value=2200 unit=rpm
